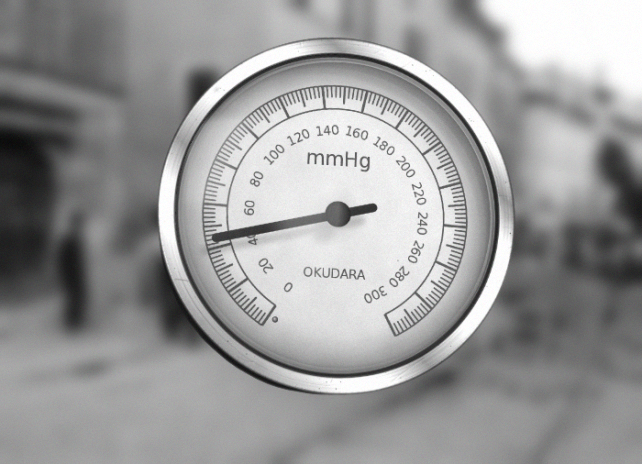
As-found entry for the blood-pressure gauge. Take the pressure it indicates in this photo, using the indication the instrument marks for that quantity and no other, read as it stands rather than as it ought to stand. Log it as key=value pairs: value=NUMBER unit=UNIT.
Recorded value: value=44 unit=mmHg
